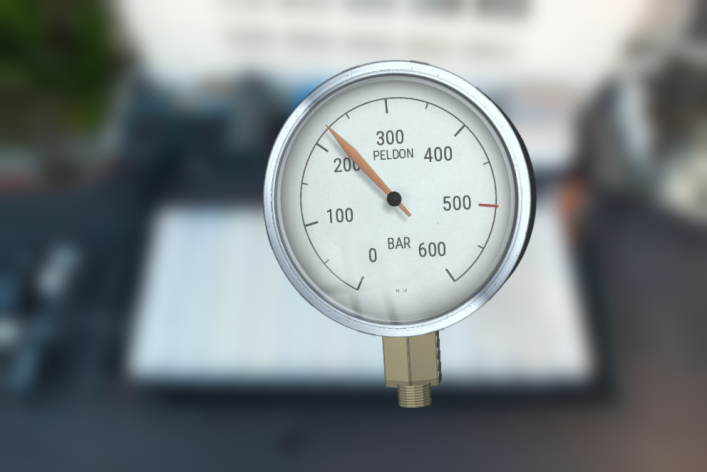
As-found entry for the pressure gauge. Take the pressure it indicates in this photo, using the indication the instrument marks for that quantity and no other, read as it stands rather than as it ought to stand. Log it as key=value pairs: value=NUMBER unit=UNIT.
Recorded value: value=225 unit=bar
